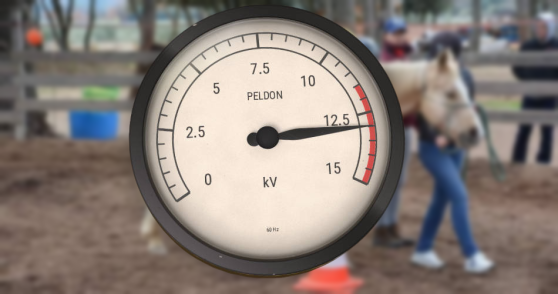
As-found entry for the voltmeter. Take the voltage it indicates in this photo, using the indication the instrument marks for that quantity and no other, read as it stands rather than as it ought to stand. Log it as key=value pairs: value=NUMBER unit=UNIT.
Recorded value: value=13 unit=kV
